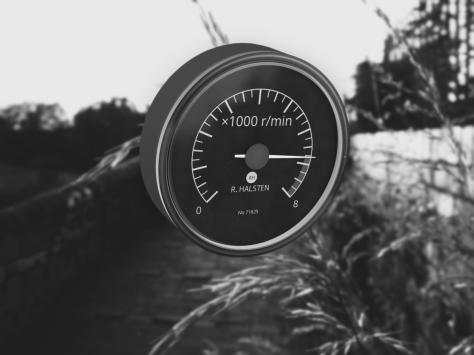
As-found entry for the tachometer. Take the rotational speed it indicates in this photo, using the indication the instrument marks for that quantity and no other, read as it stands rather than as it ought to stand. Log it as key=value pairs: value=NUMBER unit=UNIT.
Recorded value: value=6750 unit=rpm
